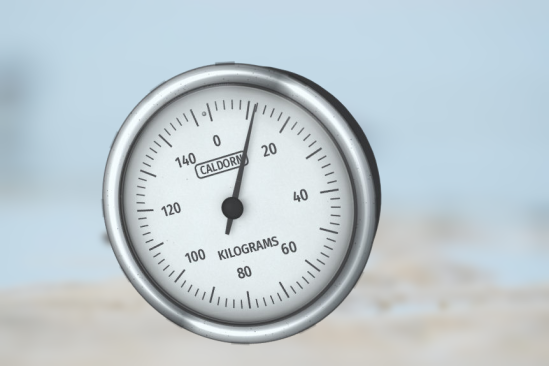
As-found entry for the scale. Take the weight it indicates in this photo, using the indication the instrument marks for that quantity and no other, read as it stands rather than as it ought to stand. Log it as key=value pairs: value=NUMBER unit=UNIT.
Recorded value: value=12 unit=kg
